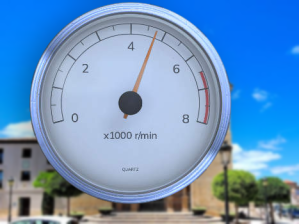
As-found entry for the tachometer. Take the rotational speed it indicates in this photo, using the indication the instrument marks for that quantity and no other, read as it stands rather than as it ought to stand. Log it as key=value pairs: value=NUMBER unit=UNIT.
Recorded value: value=4750 unit=rpm
